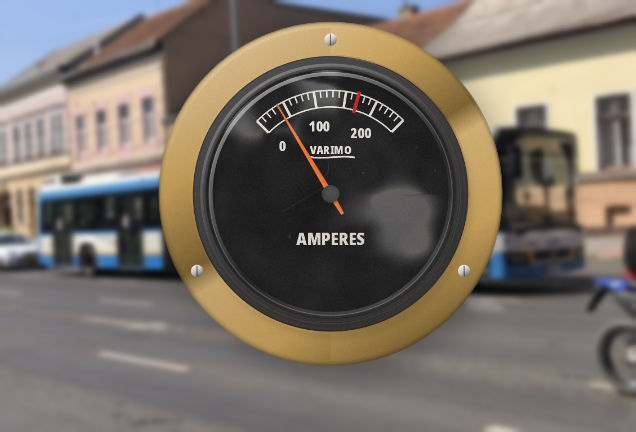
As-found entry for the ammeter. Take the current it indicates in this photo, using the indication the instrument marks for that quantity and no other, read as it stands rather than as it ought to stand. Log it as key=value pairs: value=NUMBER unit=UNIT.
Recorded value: value=40 unit=A
